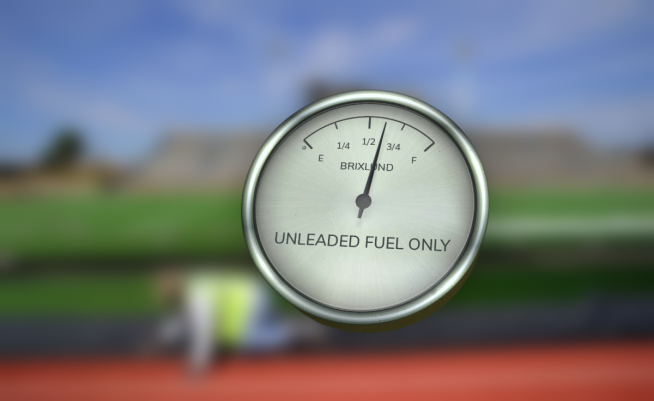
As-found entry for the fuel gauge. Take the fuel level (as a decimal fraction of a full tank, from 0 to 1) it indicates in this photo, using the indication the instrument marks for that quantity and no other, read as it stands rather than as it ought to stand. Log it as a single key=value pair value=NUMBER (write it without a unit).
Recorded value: value=0.625
